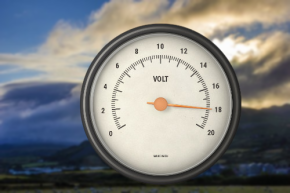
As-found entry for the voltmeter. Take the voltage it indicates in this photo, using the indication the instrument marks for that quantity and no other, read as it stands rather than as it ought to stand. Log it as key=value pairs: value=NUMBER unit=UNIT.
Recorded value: value=18 unit=V
